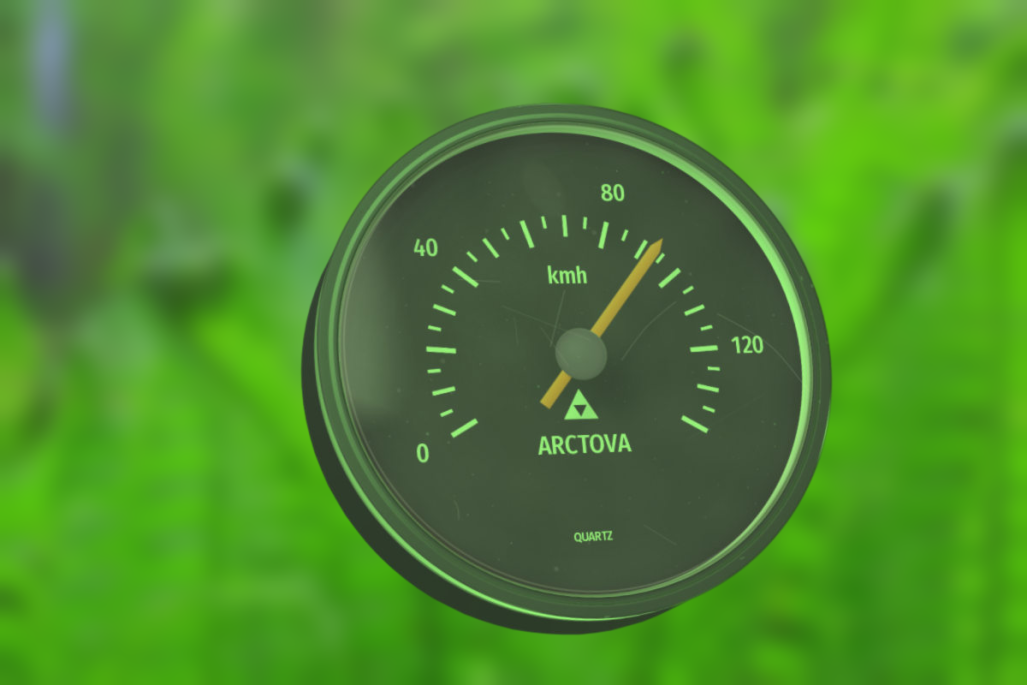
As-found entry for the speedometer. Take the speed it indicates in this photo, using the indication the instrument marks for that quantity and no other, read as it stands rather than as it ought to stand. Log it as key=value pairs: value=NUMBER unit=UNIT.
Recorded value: value=92.5 unit=km/h
